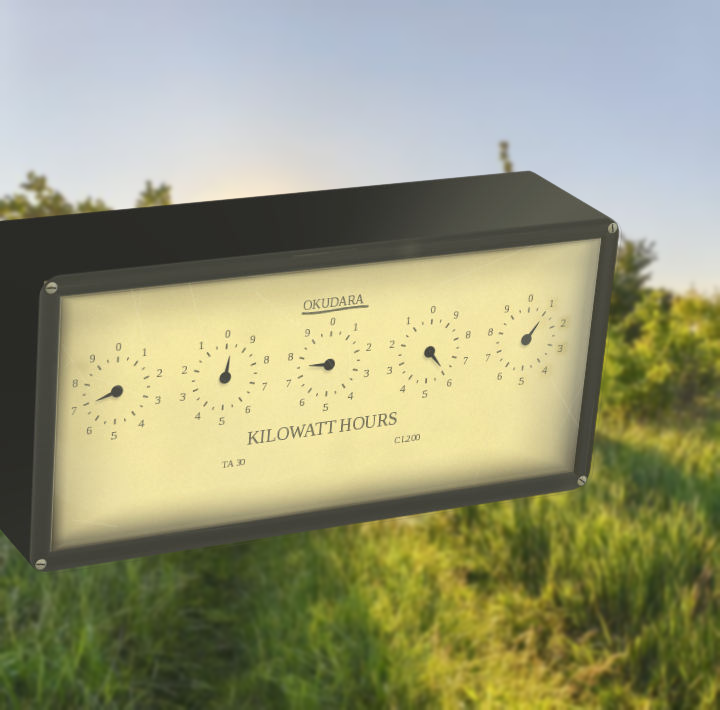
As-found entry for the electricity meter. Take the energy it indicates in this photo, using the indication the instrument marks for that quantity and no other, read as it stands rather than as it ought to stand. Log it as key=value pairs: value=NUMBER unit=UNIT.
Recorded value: value=69761 unit=kWh
